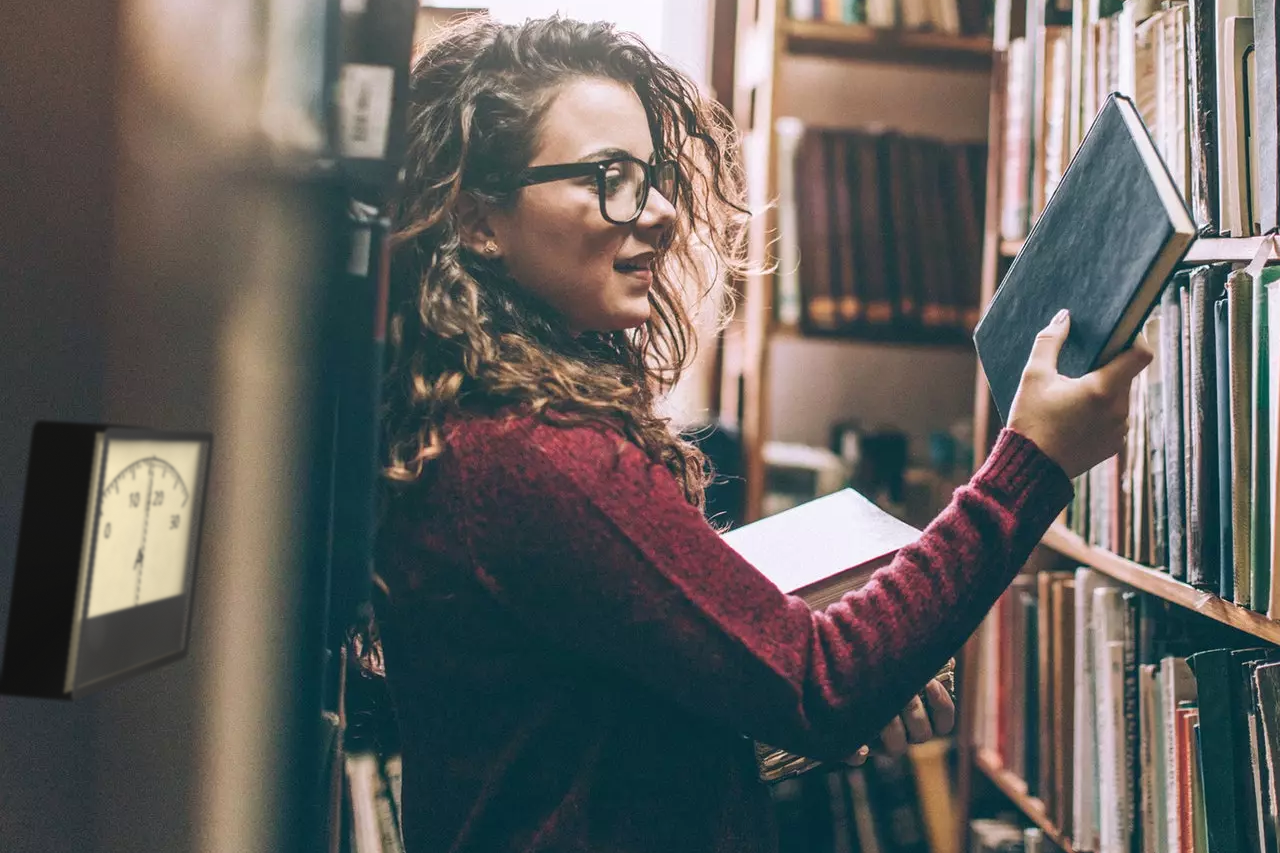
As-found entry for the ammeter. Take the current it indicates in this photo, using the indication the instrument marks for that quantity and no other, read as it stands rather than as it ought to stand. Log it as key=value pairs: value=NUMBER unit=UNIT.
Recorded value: value=15 unit=A
